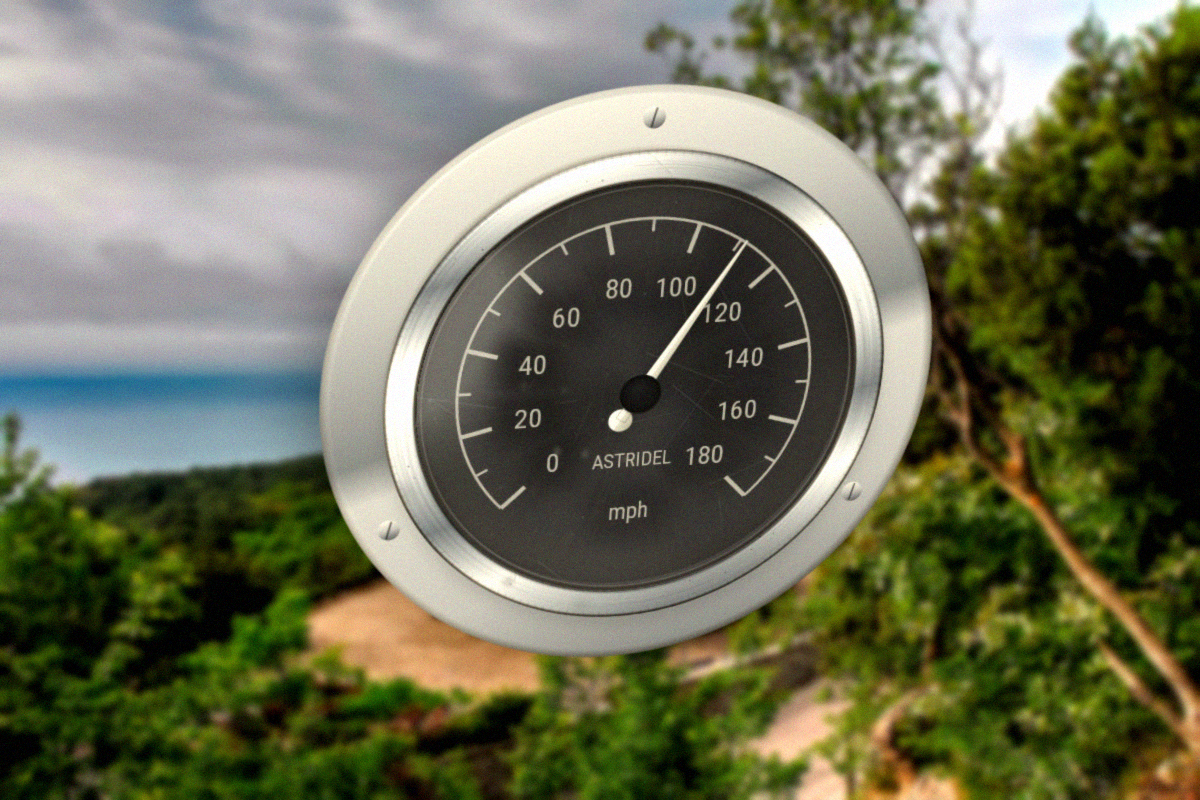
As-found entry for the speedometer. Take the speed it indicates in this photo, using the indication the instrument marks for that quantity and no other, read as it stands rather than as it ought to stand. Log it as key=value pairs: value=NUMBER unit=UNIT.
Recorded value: value=110 unit=mph
